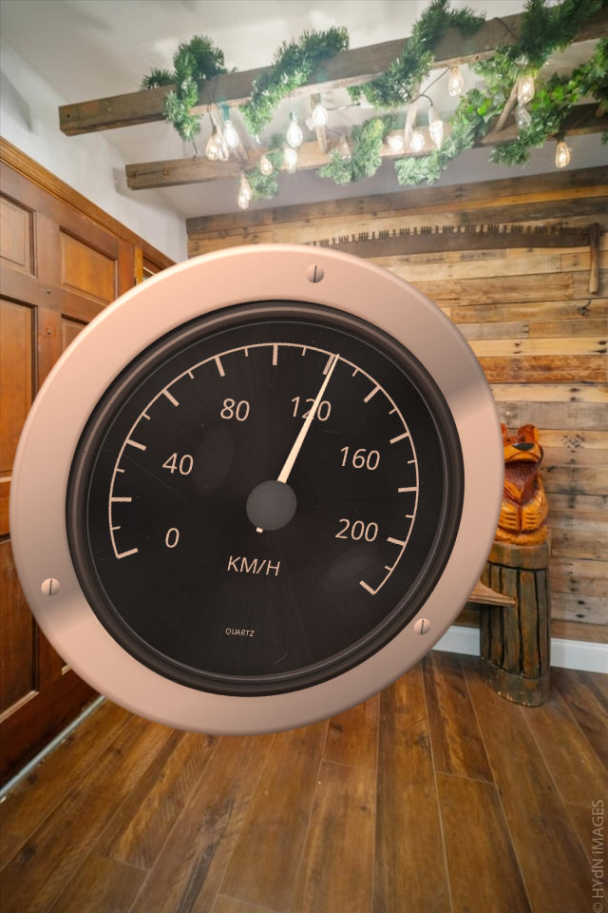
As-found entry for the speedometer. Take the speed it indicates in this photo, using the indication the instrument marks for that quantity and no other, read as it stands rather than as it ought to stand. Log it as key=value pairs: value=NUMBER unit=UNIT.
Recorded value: value=120 unit=km/h
